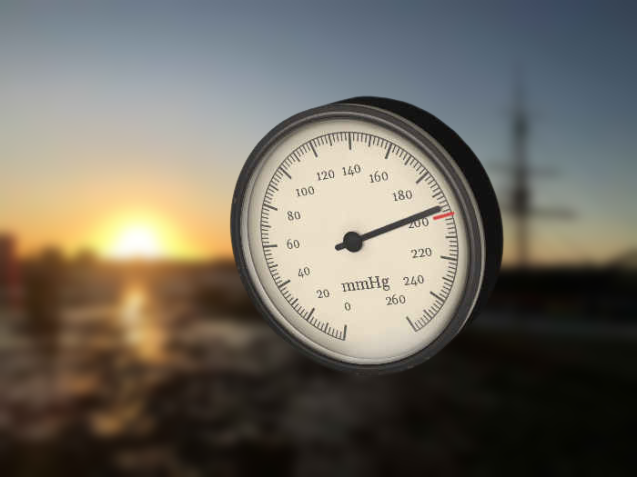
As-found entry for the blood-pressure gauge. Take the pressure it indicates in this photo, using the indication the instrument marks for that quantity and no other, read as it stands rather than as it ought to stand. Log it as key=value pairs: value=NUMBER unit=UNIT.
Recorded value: value=196 unit=mmHg
